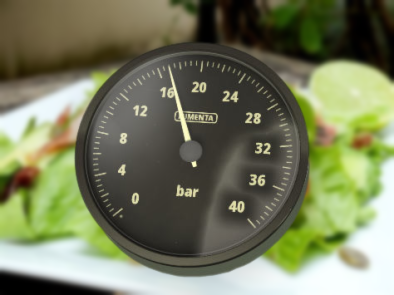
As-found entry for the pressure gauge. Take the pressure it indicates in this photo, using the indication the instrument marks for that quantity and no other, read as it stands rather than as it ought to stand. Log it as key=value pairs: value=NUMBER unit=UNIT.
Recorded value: value=17 unit=bar
